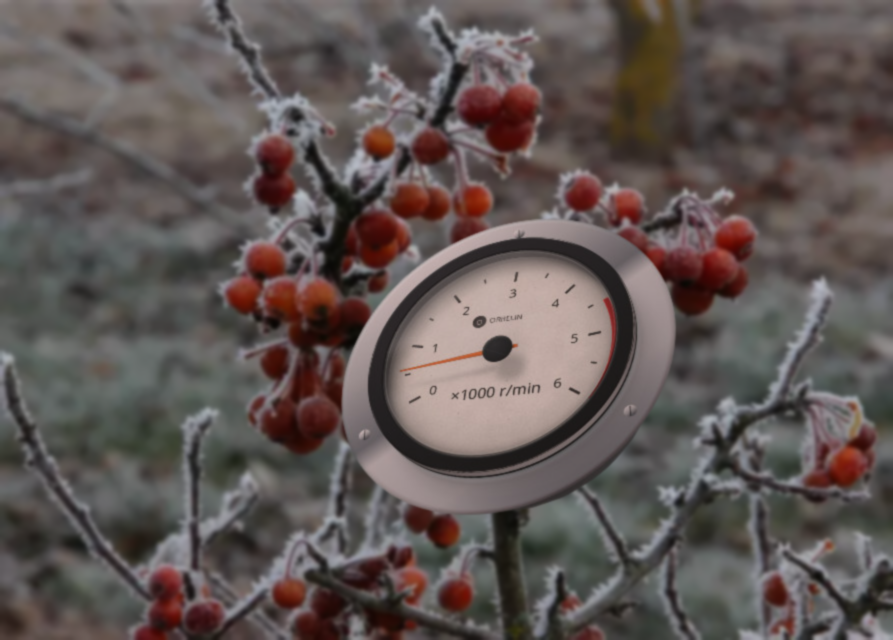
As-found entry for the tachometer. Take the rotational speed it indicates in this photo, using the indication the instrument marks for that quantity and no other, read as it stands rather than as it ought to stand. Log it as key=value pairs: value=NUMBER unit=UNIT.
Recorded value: value=500 unit=rpm
